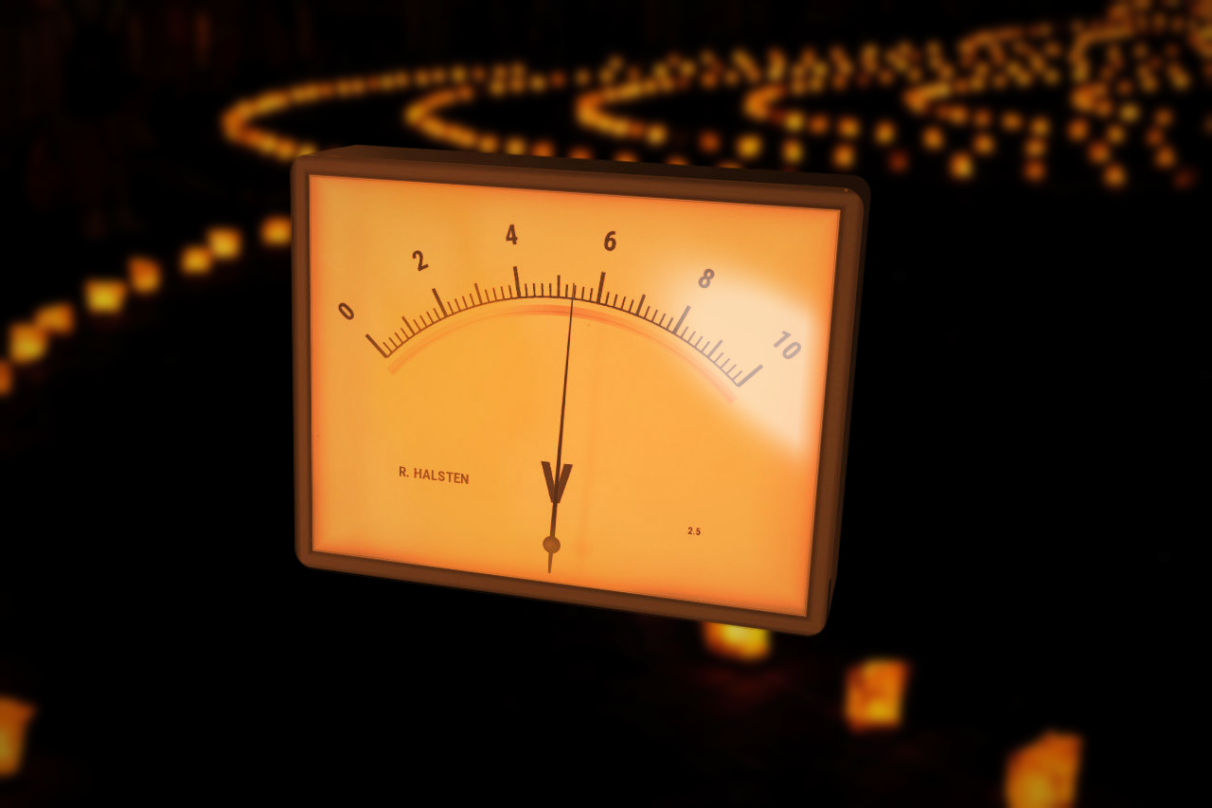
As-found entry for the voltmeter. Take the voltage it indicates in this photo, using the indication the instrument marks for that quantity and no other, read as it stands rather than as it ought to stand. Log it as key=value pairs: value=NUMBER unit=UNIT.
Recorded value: value=5.4 unit=V
